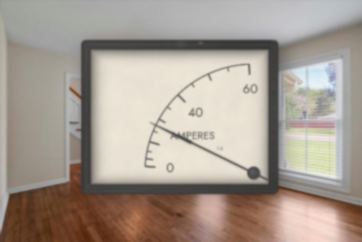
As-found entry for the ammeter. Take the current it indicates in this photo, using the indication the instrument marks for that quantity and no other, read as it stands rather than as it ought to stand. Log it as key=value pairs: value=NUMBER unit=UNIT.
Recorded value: value=27.5 unit=A
